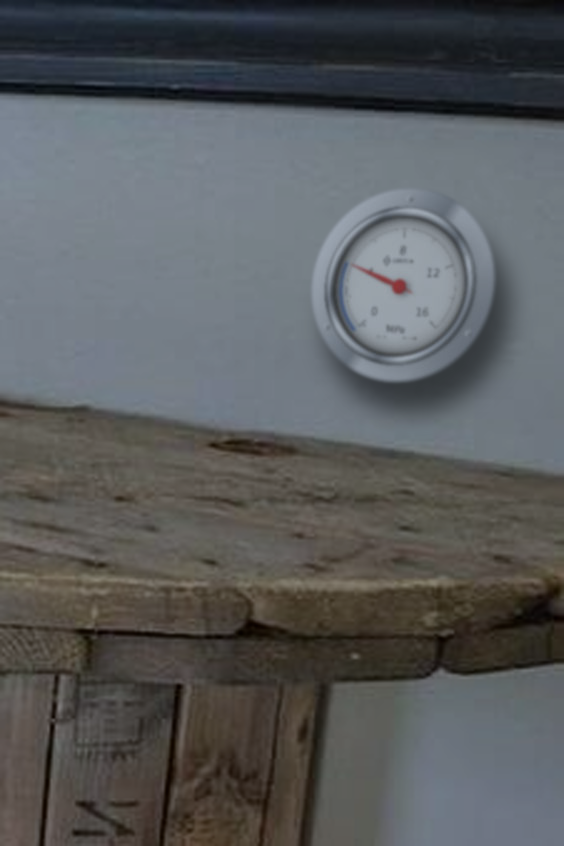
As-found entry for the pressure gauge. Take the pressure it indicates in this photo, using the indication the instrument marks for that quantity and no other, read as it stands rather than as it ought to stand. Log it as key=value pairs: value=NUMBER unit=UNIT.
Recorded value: value=4 unit=MPa
